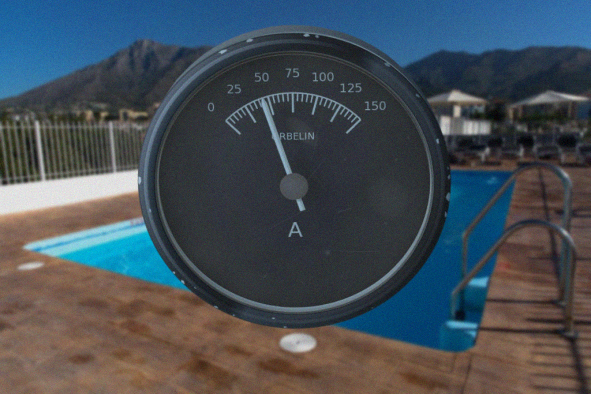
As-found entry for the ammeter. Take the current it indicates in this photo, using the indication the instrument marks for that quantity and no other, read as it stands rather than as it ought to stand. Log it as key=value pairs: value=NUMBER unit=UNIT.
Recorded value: value=45 unit=A
